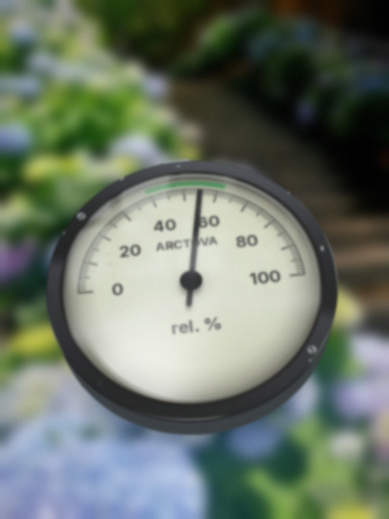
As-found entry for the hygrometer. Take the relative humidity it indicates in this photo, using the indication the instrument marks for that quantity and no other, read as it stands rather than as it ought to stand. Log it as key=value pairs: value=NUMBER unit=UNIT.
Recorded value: value=55 unit=%
